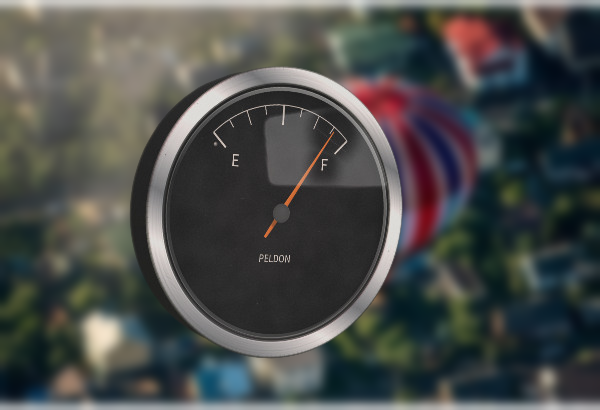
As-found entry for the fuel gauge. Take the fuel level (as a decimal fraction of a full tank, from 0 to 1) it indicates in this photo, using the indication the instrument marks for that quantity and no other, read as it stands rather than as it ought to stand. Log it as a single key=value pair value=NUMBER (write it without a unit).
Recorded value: value=0.875
